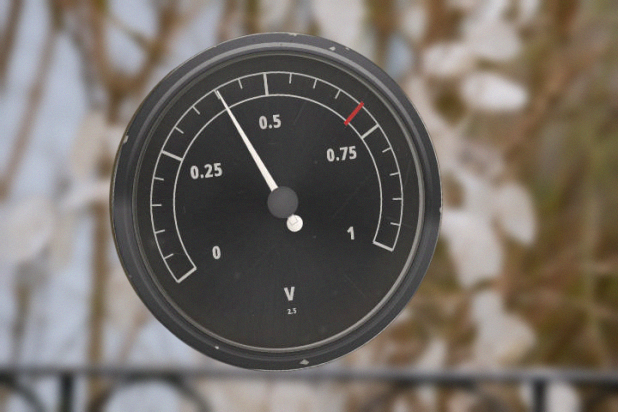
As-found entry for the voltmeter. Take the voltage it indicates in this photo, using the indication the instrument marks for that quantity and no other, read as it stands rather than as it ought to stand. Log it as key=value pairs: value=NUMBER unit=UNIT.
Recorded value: value=0.4 unit=V
